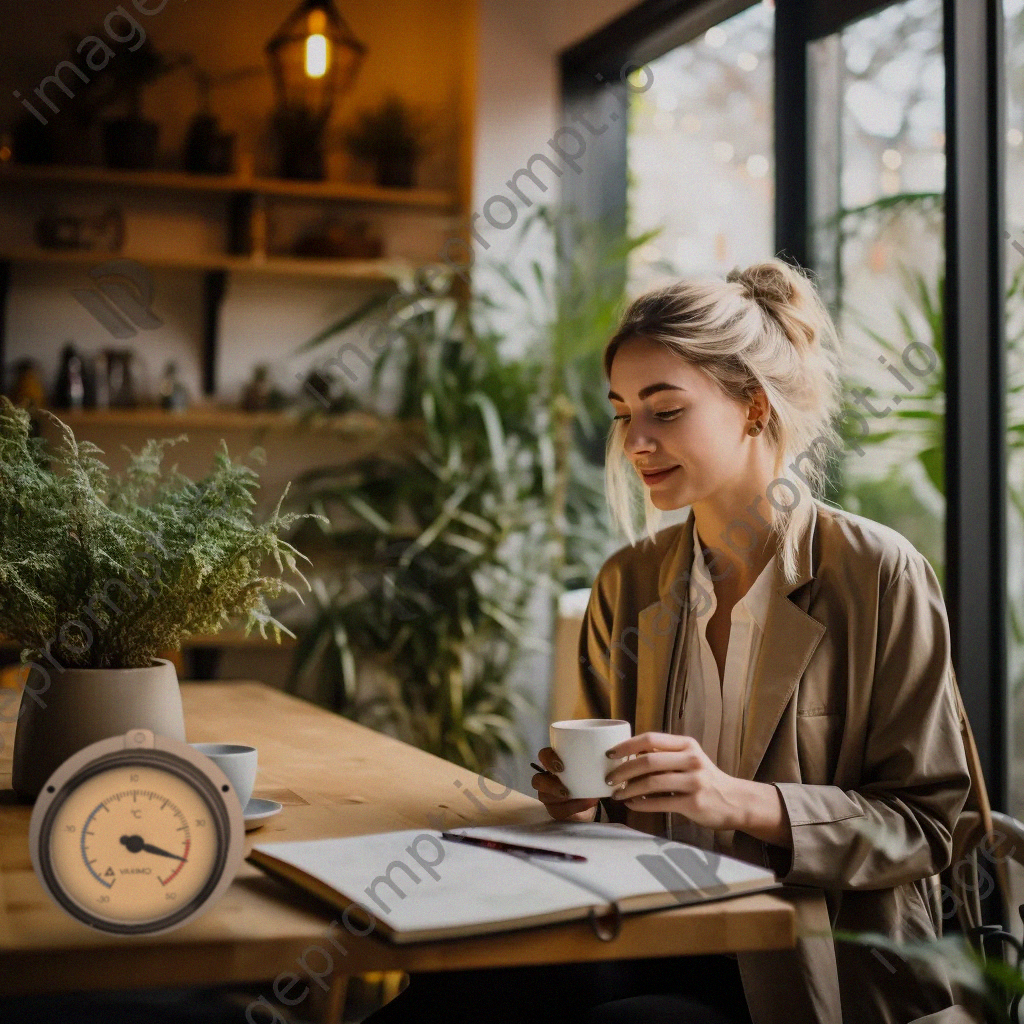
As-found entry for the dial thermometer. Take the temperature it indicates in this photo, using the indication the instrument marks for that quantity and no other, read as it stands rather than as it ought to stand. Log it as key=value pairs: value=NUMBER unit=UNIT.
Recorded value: value=40 unit=°C
